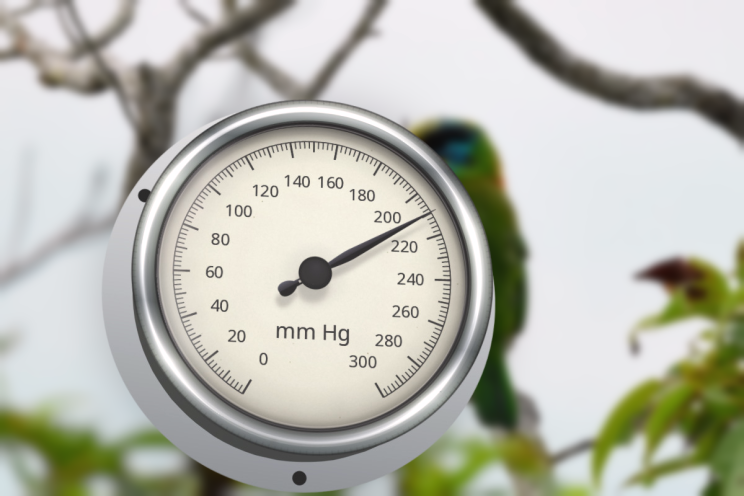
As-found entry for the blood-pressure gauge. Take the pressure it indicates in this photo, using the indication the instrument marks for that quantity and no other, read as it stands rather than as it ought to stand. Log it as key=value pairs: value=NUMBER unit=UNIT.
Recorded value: value=210 unit=mmHg
